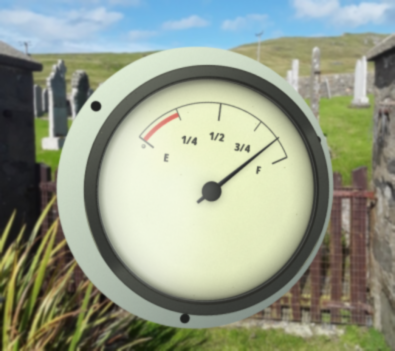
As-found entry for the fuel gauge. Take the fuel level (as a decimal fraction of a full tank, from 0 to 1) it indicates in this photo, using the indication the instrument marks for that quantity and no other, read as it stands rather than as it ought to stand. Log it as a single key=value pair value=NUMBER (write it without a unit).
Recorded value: value=0.875
